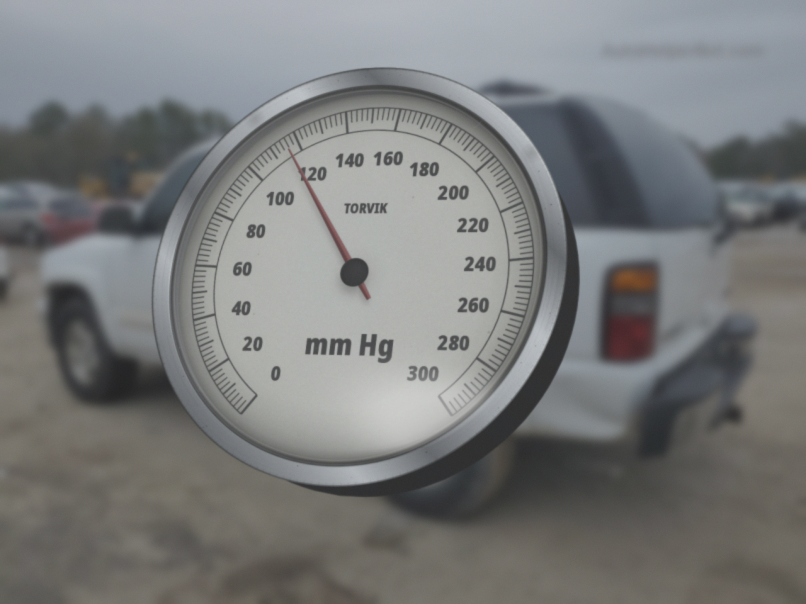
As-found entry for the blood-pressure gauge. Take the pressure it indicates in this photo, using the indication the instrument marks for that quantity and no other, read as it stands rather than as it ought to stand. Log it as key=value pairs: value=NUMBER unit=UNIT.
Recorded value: value=116 unit=mmHg
